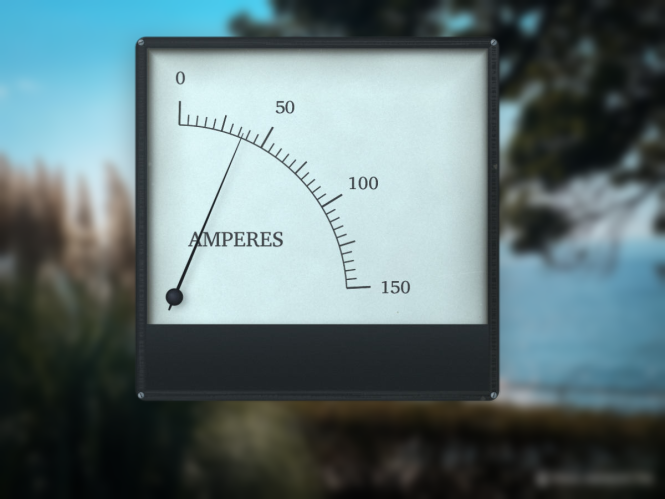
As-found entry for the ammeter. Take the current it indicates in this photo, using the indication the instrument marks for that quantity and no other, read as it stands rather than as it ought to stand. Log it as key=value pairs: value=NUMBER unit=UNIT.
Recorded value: value=37.5 unit=A
